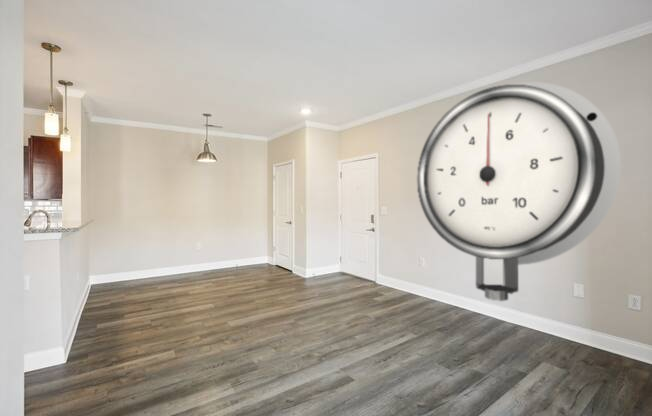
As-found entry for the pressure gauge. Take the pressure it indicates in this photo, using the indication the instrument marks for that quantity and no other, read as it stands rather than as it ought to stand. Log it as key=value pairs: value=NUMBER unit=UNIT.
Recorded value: value=5 unit=bar
